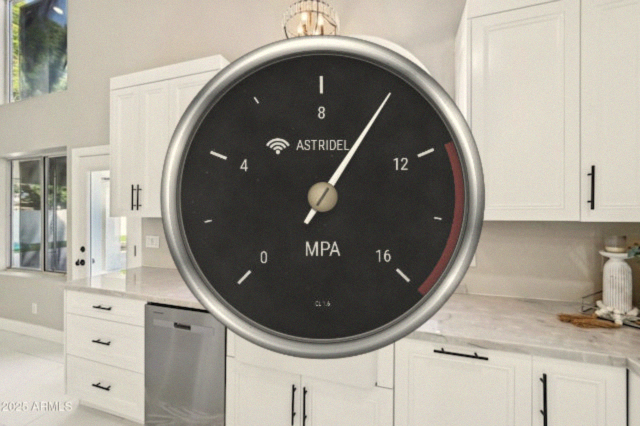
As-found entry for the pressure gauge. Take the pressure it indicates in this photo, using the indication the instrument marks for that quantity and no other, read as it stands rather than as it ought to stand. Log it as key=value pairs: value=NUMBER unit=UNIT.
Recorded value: value=10 unit=MPa
